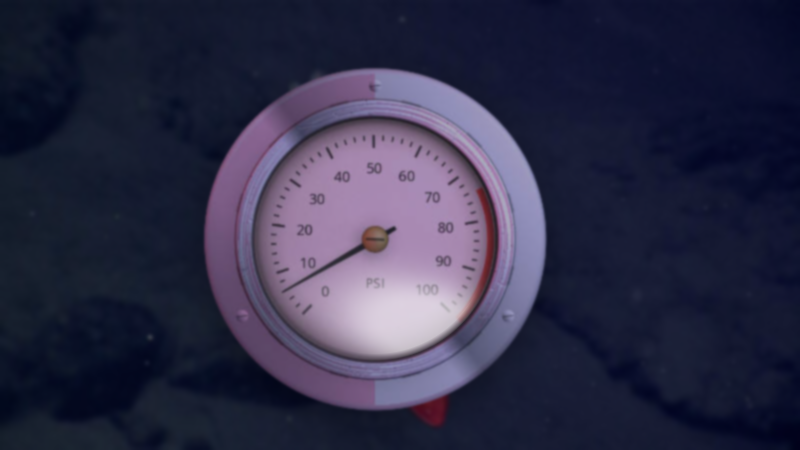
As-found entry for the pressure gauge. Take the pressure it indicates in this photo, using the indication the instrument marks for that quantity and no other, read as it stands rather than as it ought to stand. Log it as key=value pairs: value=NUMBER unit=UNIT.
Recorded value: value=6 unit=psi
